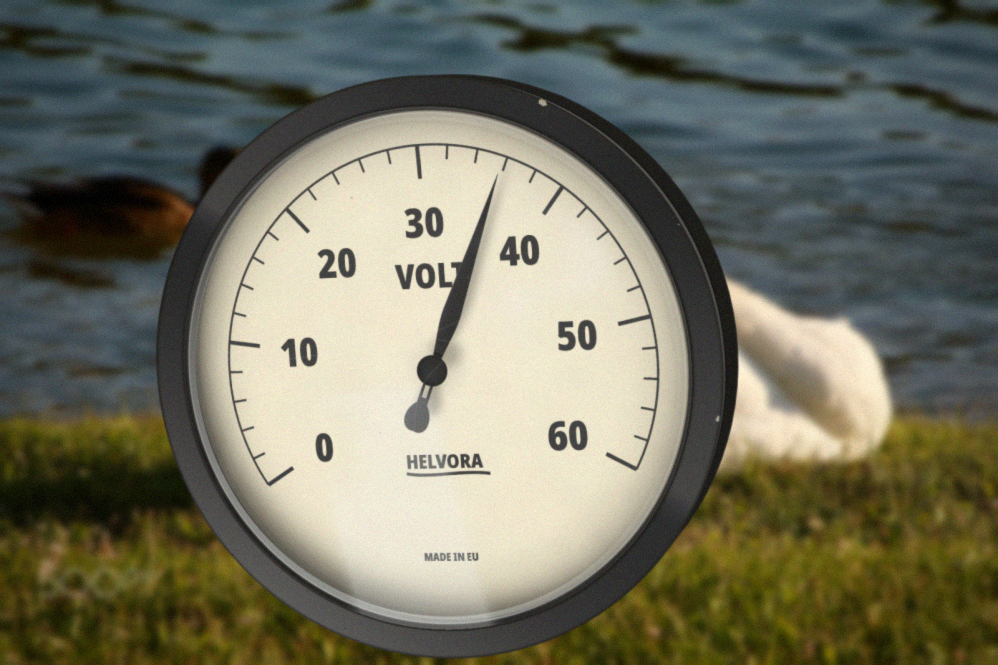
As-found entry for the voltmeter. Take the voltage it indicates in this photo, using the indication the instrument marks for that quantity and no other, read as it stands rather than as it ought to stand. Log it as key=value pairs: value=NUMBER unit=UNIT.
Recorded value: value=36 unit=V
